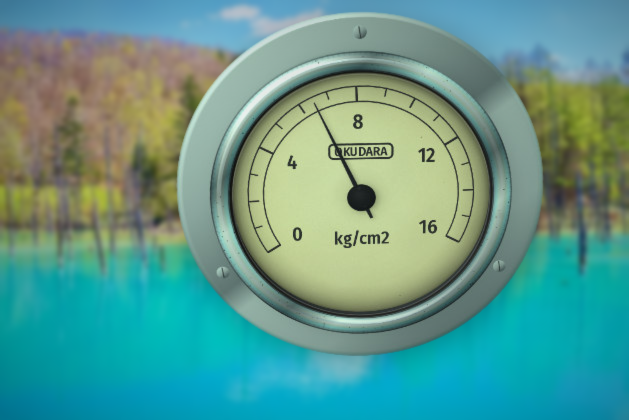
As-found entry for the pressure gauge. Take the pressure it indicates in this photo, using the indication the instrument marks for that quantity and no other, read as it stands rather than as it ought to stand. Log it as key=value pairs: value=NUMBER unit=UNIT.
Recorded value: value=6.5 unit=kg/cm²
